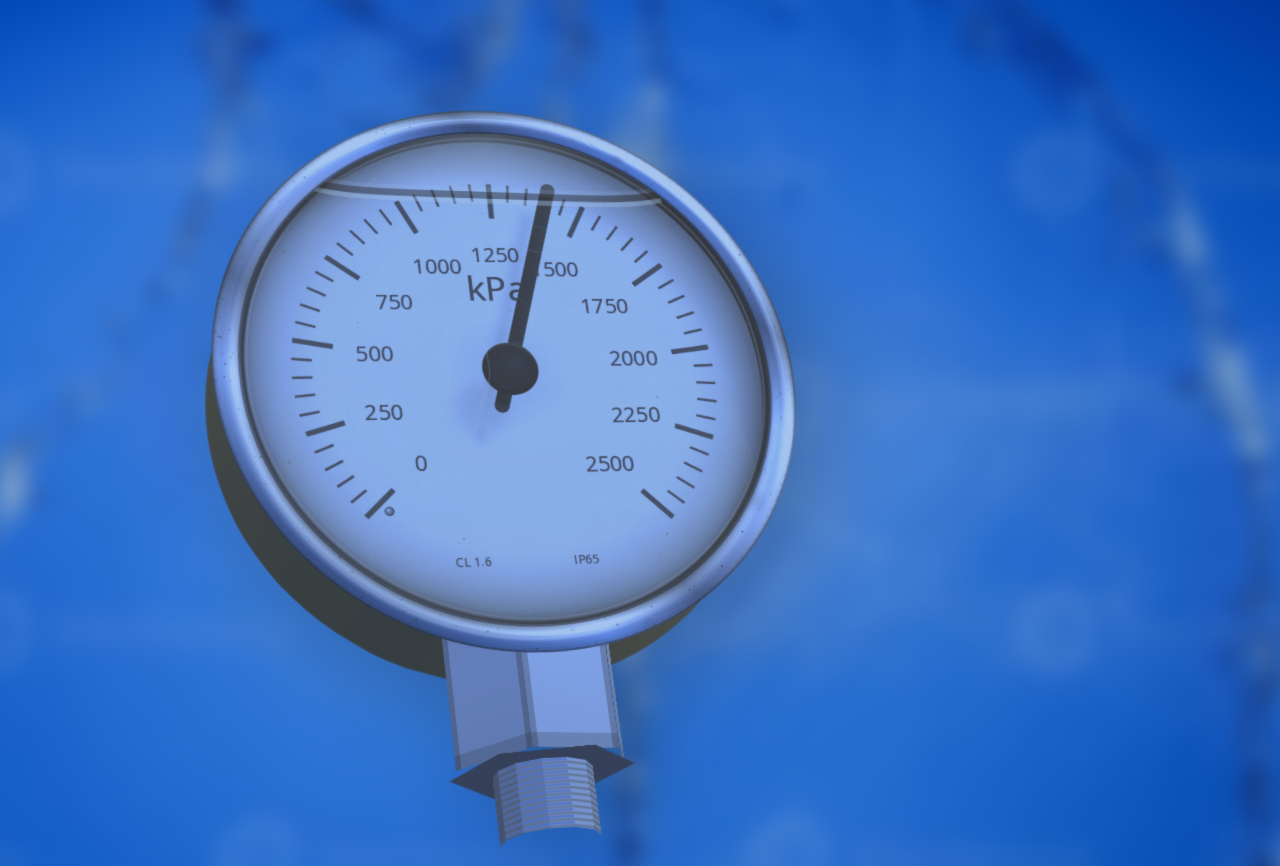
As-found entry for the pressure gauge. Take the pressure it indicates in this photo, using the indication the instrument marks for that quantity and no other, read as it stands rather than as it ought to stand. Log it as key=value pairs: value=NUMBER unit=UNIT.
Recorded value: value=1400 unit=kPa
